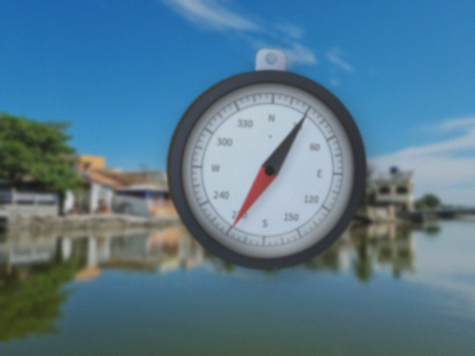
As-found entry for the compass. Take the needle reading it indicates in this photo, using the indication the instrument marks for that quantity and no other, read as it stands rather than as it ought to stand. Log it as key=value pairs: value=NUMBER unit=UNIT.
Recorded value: value=210 unit=°
